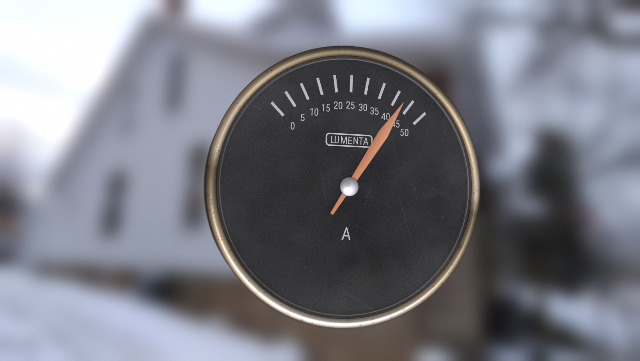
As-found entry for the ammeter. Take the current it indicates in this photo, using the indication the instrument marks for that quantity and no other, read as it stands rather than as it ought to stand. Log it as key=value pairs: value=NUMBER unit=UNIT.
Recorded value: value=42.5 unit=A
